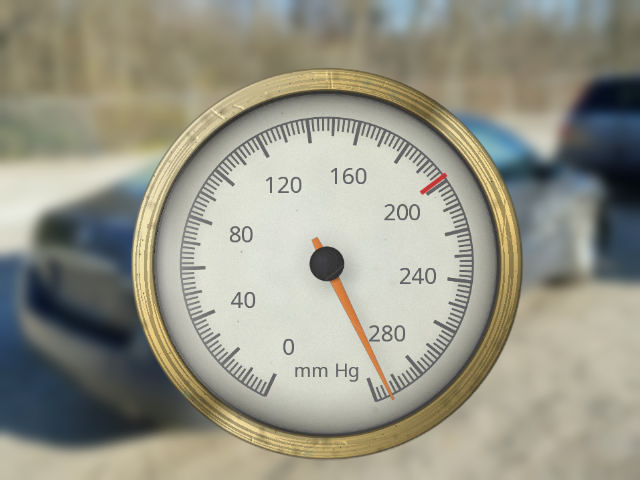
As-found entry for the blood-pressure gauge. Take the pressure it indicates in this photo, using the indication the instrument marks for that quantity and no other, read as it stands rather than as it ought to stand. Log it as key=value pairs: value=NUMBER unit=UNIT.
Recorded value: value=294 unit=mmHg
